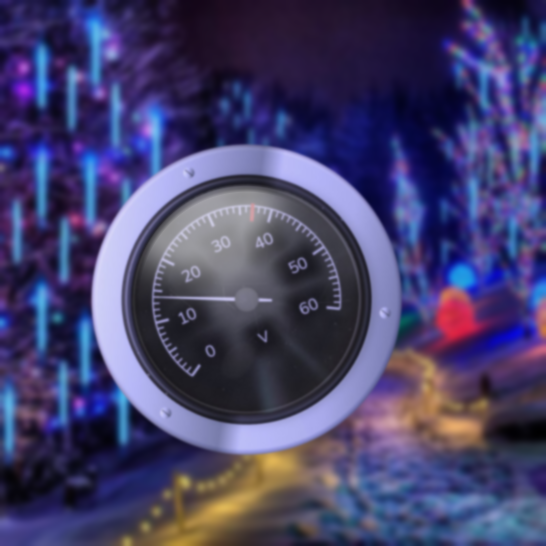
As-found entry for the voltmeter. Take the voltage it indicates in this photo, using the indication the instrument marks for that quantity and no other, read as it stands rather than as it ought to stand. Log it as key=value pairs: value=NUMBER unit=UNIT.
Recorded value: value=14 unit=V
